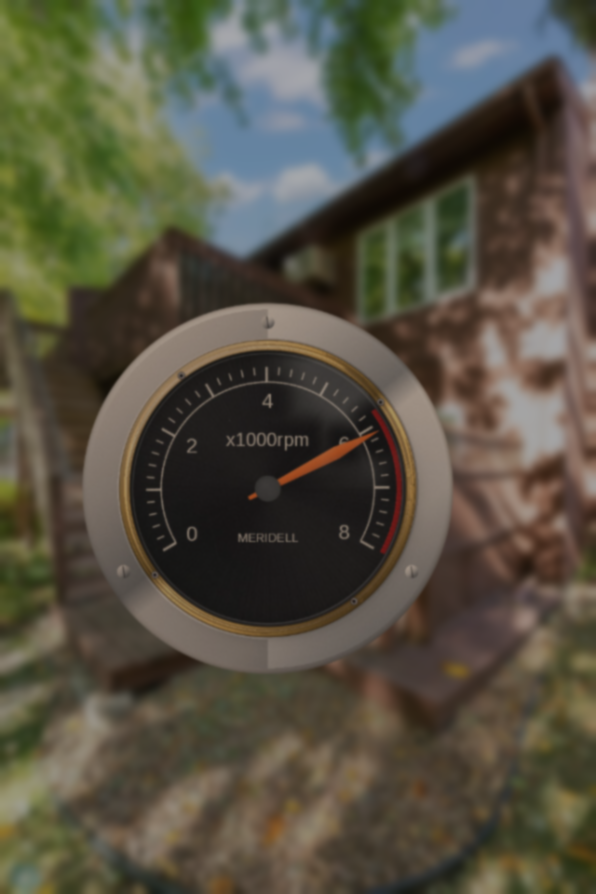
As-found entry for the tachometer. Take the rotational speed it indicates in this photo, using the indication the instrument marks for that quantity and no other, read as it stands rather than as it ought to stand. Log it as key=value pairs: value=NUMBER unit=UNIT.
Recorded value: value=6100 unit=rpm
